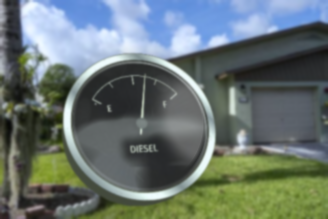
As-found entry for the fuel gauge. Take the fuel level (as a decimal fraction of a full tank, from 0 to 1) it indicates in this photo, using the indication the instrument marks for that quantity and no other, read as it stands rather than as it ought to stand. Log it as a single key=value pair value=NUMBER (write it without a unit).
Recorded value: value=0.625
